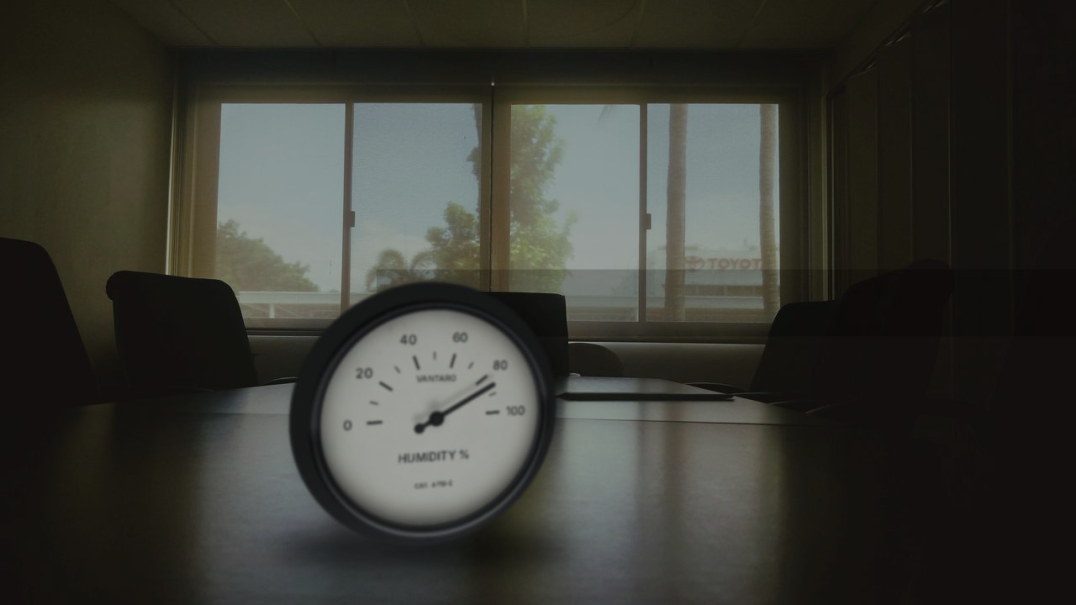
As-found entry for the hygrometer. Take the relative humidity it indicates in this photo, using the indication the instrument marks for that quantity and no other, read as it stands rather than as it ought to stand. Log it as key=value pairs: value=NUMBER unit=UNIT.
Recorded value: value=85 unit=%
